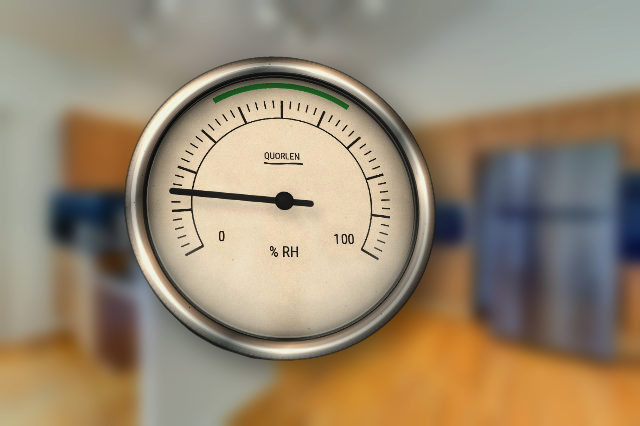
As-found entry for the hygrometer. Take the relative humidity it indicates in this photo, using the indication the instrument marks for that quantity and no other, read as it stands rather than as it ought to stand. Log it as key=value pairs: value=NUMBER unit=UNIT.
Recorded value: value=14 unit=%
